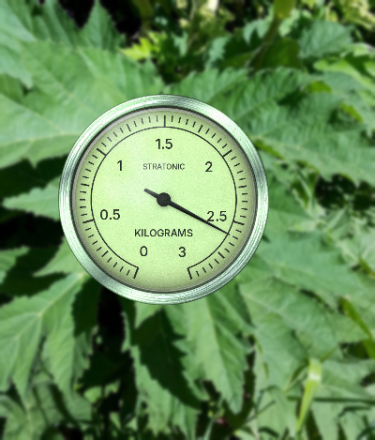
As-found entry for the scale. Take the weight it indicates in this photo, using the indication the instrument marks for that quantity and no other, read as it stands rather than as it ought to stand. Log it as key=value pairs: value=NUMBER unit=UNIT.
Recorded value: value=2.6 unit=kg
